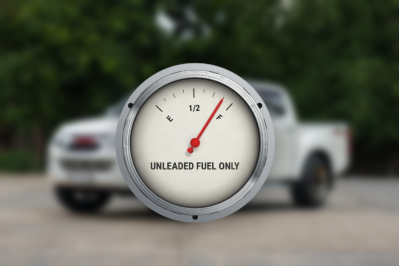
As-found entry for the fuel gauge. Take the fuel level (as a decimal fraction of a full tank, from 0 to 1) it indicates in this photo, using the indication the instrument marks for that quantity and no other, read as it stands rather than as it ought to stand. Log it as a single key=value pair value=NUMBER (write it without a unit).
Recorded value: value=0.875
